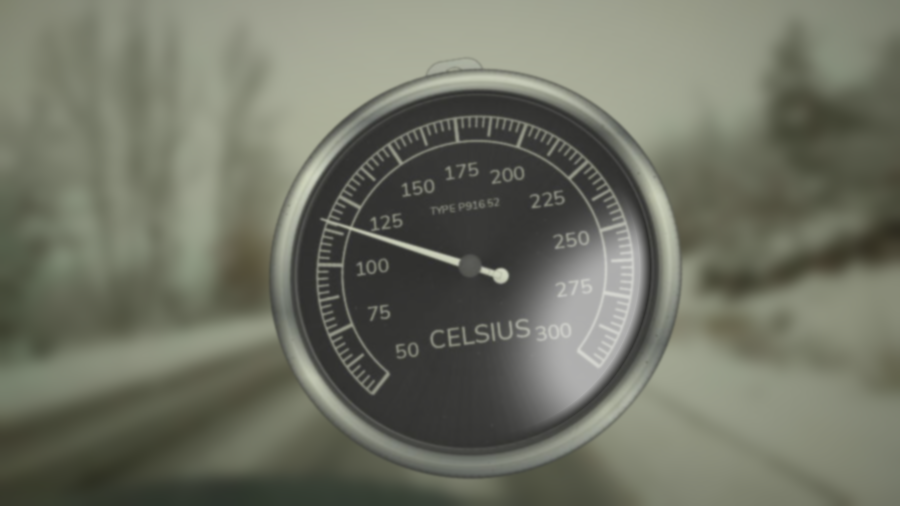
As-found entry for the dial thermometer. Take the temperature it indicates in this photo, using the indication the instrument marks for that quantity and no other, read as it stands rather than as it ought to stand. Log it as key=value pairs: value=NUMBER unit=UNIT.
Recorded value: value=115 unit=°C
